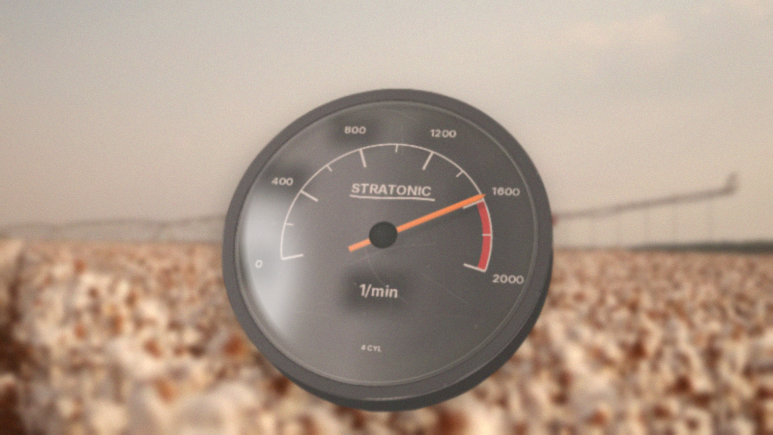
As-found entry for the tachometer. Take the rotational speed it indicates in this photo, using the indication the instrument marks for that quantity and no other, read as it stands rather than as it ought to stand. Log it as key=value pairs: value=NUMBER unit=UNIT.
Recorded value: value=1600 unit=rpm
